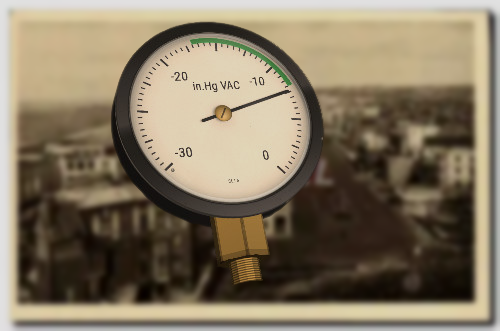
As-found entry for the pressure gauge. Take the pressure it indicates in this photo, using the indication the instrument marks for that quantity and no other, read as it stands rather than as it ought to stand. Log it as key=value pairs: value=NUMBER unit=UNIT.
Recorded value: value=-7.5 unit=inHg
